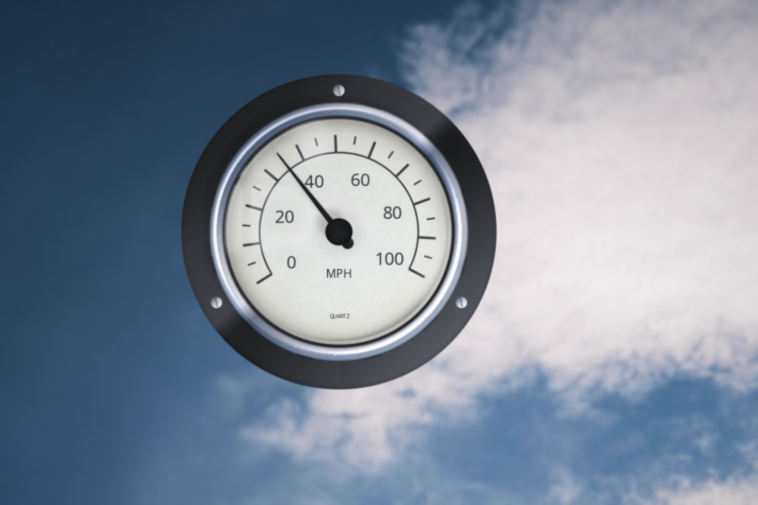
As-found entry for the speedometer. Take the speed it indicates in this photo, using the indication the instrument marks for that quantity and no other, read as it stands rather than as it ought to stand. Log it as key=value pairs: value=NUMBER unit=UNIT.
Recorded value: value=35 unit=mph
